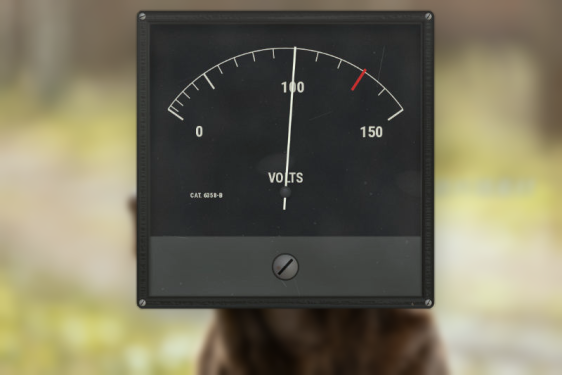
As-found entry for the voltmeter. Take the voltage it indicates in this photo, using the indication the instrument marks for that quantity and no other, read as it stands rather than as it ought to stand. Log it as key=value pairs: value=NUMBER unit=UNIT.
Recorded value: value=100 unit=V
